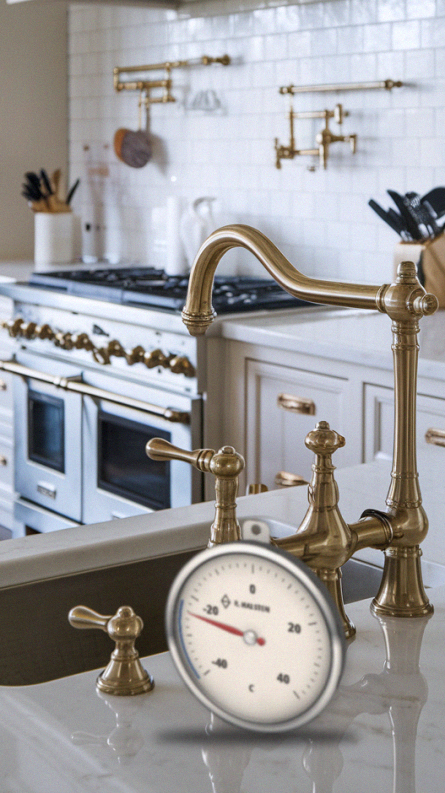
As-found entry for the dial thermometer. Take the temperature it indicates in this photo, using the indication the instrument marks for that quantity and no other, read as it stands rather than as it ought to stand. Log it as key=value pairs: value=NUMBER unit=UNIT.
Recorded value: value=-24 unit=°C
